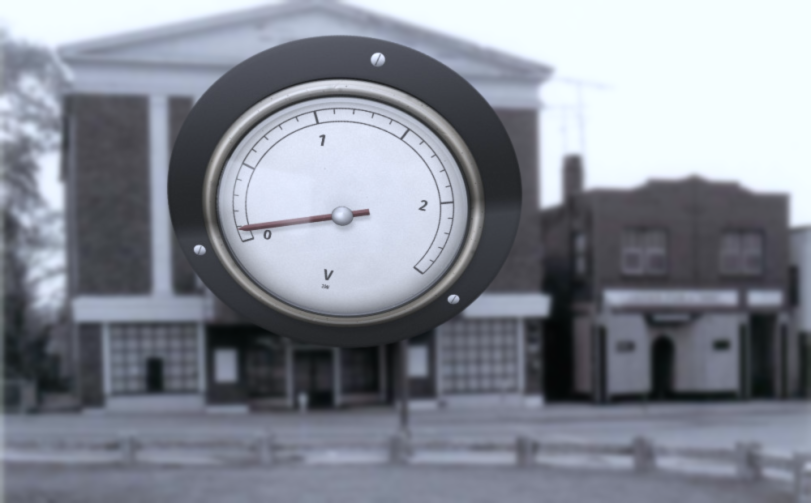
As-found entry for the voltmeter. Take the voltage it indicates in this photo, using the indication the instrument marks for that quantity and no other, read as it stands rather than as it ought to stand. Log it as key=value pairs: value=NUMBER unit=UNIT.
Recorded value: value=0.1 unit=V
